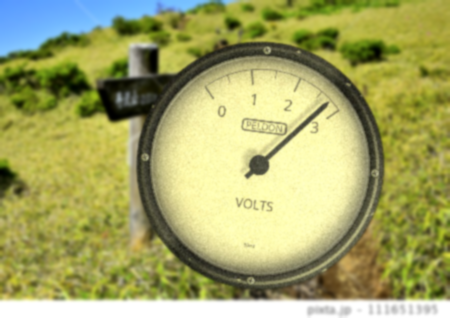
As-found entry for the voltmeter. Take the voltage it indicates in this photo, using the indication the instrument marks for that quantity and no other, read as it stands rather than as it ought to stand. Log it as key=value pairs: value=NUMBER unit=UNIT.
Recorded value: value=2.75 unit=V
